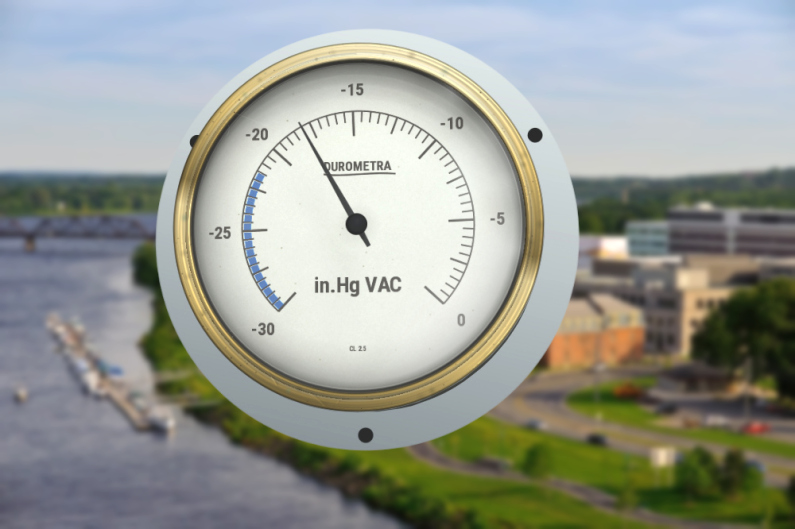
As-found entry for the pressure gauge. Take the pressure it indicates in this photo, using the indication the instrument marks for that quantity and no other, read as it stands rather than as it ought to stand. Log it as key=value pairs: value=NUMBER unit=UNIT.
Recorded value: value=-18 unit=inHg
